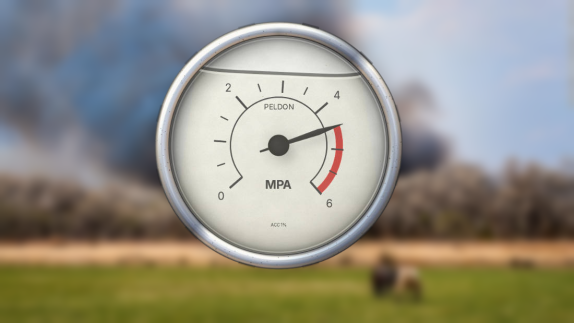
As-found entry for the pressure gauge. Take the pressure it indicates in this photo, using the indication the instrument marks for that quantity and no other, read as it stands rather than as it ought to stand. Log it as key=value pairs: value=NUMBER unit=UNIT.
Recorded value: value=4.5 unit=MPa
